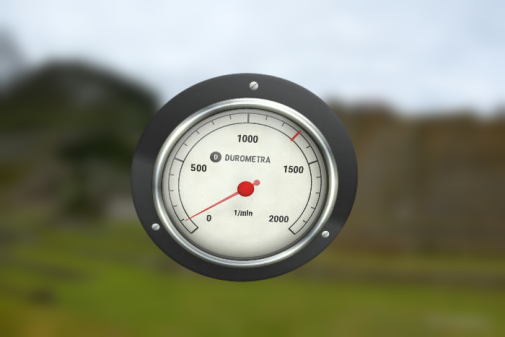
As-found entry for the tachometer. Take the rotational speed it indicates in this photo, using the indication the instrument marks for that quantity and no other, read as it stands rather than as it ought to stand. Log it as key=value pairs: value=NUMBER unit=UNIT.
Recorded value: value=100 unit=rpm
